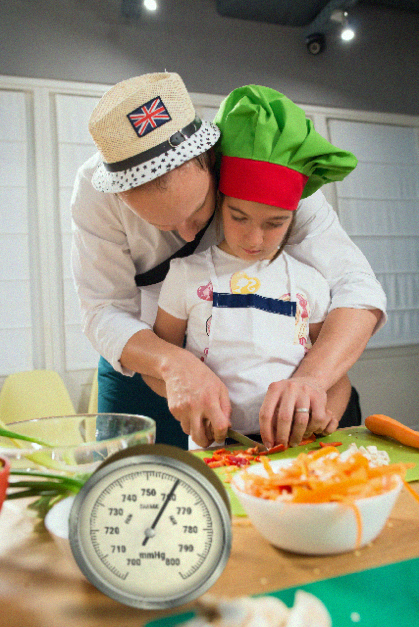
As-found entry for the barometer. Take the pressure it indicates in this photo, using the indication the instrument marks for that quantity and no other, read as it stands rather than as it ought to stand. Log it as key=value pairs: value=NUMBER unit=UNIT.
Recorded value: value=760 unit=mmHg
